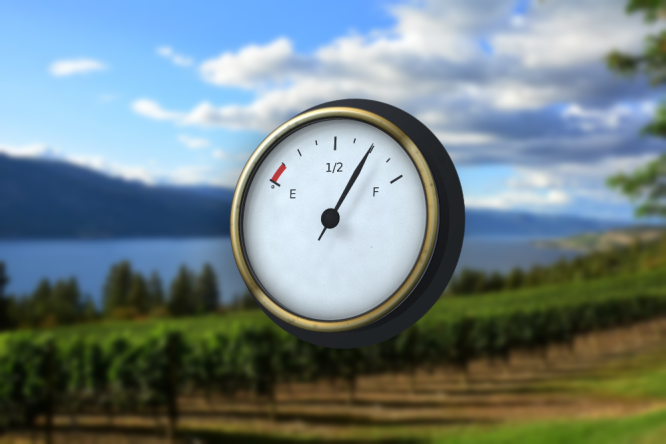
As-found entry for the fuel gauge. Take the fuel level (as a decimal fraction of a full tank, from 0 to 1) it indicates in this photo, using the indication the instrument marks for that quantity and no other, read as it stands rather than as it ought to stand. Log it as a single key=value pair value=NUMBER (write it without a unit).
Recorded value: value=0.75
